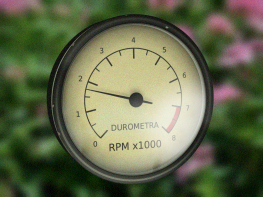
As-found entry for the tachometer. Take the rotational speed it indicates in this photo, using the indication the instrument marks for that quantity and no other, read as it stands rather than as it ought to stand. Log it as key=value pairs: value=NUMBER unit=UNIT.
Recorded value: value=1750 unit=rpm
